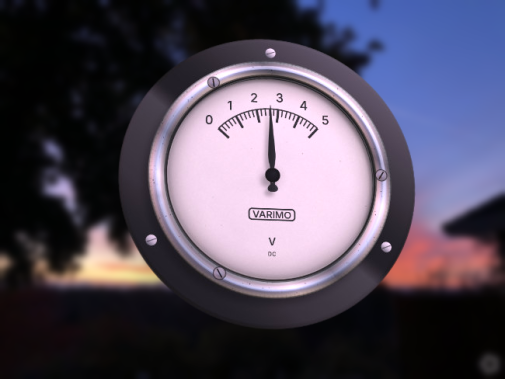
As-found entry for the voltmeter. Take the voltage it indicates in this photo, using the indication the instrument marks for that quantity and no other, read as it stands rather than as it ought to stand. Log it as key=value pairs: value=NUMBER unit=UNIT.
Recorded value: value=2.6 unit=V
